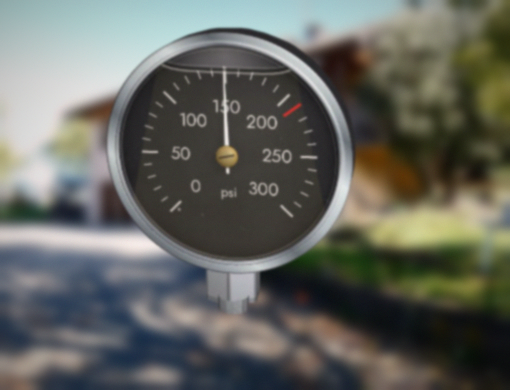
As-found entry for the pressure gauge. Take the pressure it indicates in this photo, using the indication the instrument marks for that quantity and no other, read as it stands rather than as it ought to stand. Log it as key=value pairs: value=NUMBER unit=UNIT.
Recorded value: value=150 unit=psi
